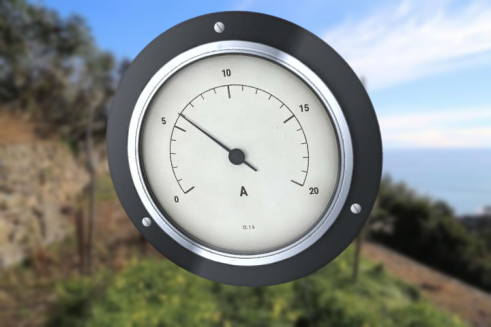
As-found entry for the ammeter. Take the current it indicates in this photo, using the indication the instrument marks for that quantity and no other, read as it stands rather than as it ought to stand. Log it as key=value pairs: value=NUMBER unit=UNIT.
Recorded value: value=6 unit=A
